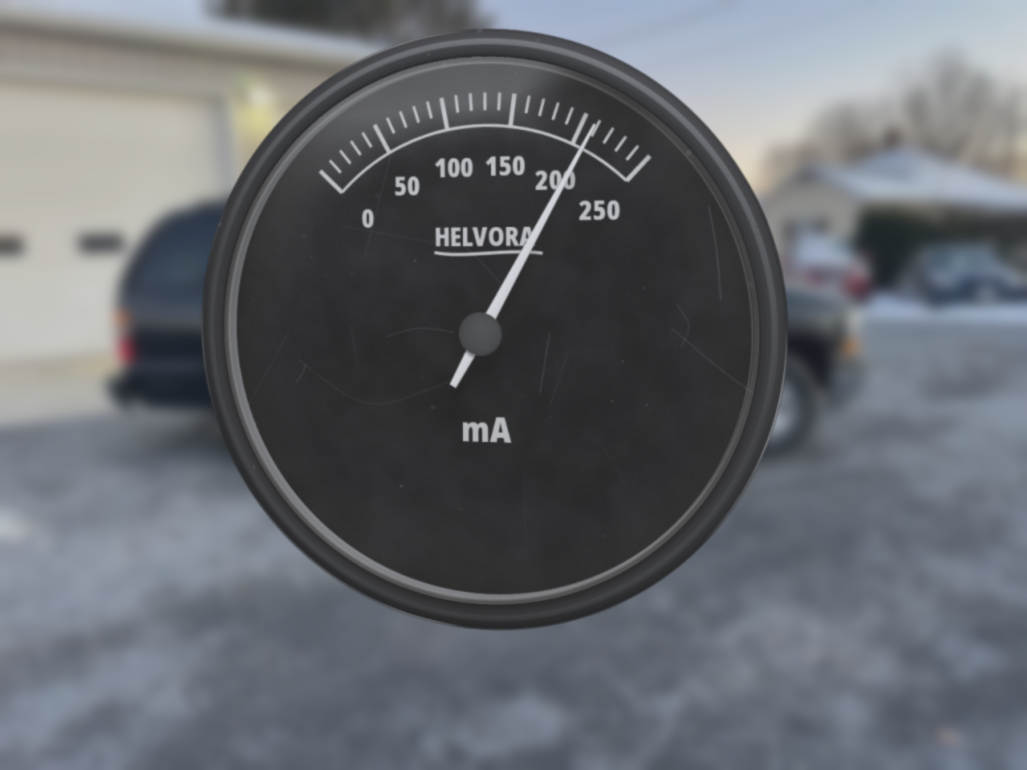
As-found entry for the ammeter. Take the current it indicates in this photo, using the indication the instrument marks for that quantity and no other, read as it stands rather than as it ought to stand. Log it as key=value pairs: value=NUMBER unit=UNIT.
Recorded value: value=210 unit=mA
